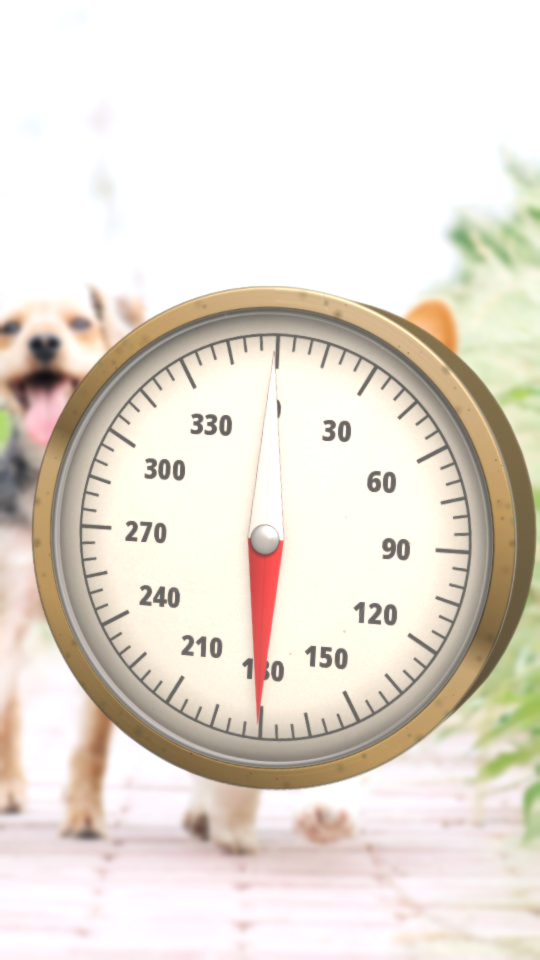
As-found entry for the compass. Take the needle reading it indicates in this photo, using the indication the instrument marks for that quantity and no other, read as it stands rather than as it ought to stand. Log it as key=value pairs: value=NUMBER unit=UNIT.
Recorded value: value=180 unit=°
